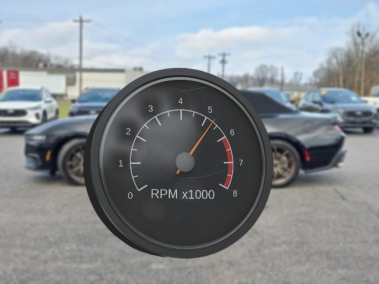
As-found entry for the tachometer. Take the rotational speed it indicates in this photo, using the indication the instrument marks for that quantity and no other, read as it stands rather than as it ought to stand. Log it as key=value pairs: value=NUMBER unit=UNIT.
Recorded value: value=5250 unit=rpm
